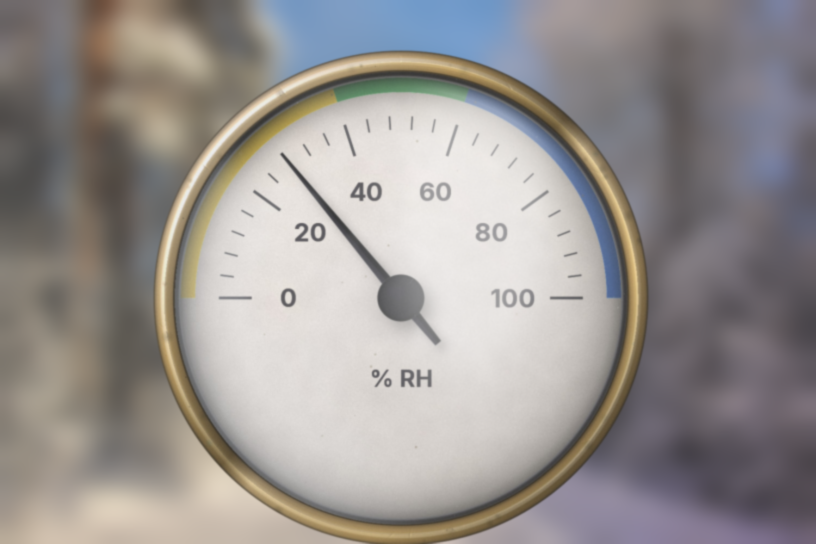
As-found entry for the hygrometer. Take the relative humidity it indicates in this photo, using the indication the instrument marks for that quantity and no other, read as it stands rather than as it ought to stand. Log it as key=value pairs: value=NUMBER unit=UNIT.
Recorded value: value=28 unit=%
